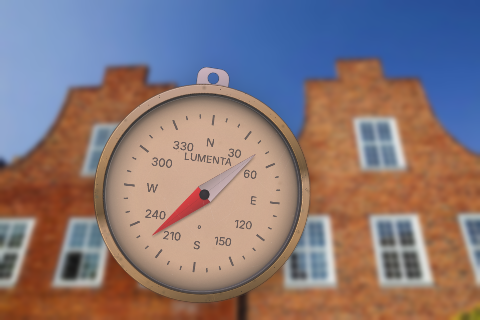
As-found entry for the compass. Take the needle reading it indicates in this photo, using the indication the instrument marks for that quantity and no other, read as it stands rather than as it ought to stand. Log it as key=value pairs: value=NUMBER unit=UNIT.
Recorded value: value=225 unit=°
